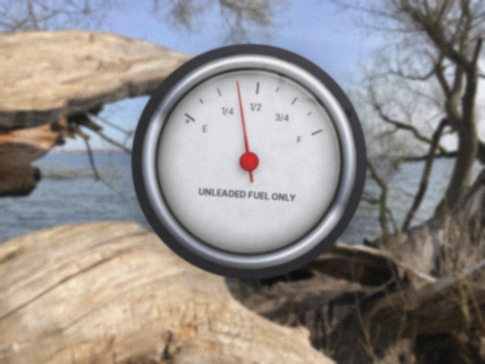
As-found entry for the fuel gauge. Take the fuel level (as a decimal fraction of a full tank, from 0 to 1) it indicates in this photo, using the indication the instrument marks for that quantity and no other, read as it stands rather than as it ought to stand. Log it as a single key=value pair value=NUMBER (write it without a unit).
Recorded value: value=0.375
